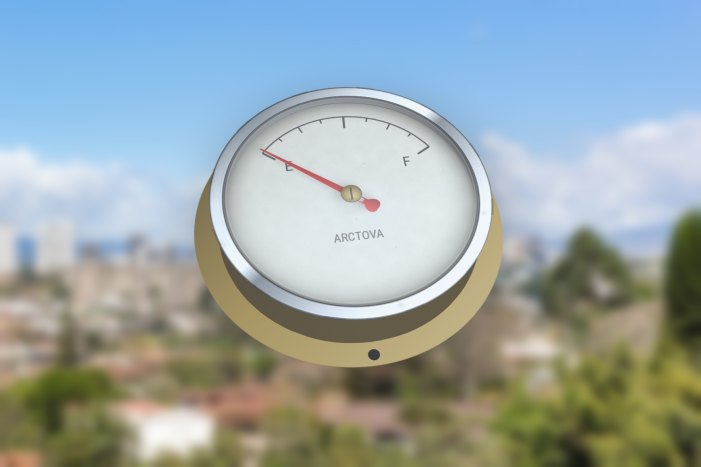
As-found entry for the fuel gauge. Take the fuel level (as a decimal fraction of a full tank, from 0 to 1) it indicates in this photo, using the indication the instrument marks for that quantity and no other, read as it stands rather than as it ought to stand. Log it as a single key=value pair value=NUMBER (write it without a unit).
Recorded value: value=0
